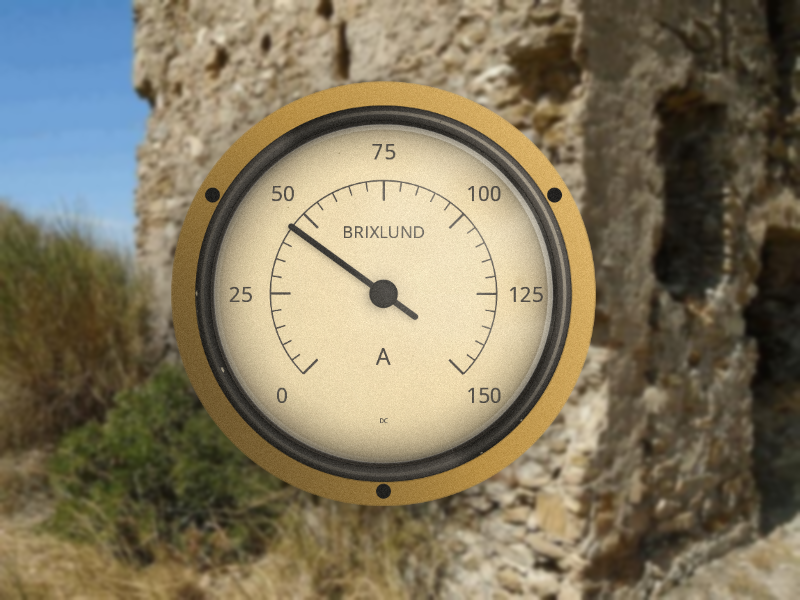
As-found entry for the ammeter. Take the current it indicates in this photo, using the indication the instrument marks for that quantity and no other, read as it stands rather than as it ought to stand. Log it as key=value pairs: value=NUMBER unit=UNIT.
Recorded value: value=45 unit=A
